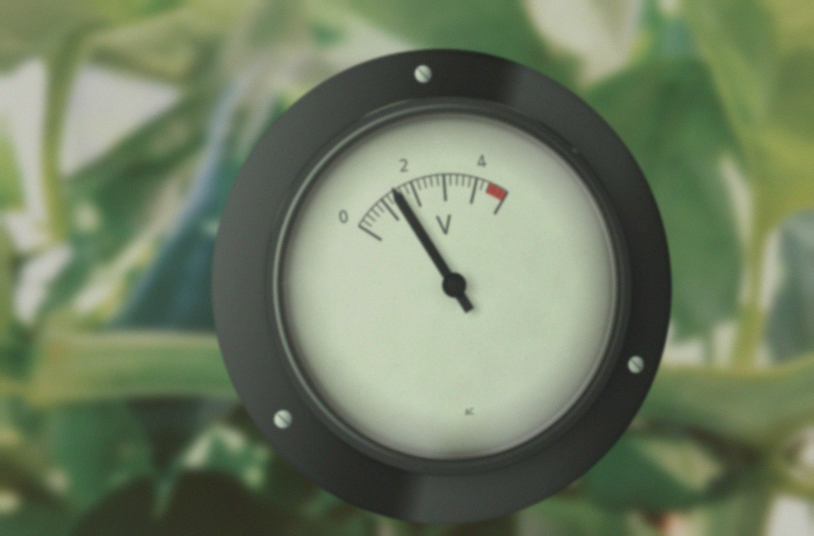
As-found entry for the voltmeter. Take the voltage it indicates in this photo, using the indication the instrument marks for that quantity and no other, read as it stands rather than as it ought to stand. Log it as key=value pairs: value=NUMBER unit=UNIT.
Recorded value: value=1.4 unit=V
